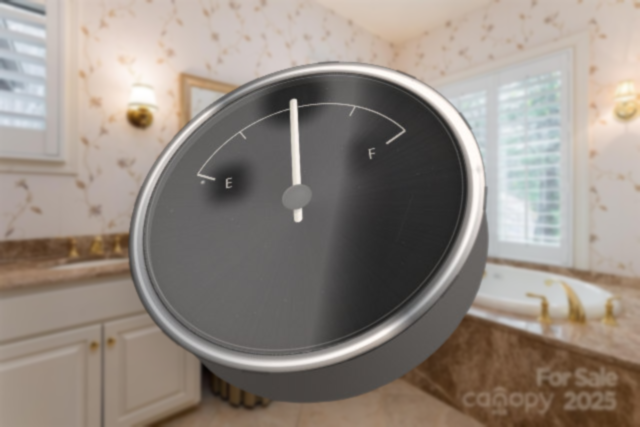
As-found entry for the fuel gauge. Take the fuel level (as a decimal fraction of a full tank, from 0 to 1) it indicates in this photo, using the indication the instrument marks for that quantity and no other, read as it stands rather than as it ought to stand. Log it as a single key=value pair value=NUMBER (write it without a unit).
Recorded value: value=0.5
